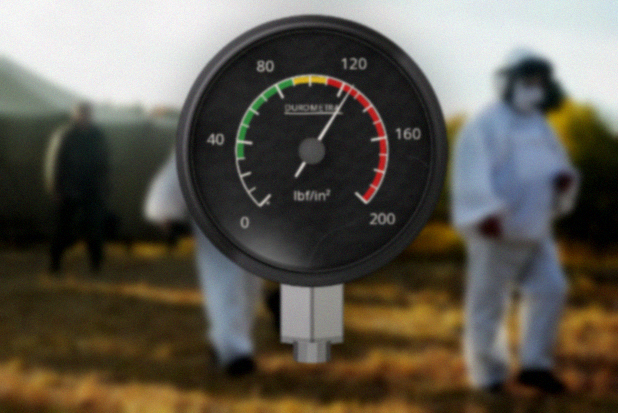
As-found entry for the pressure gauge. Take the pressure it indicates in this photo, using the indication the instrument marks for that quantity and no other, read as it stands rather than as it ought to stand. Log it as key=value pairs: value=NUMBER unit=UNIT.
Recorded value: value=125 unit=psi
